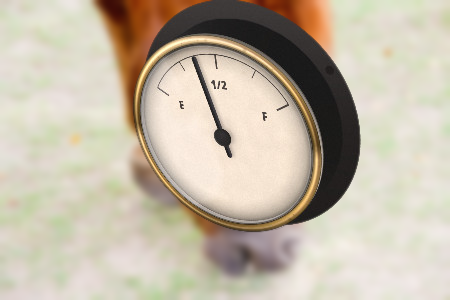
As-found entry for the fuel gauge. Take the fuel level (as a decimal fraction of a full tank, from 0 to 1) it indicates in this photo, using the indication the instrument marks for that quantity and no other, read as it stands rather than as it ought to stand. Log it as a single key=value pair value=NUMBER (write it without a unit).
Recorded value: value=0.375
